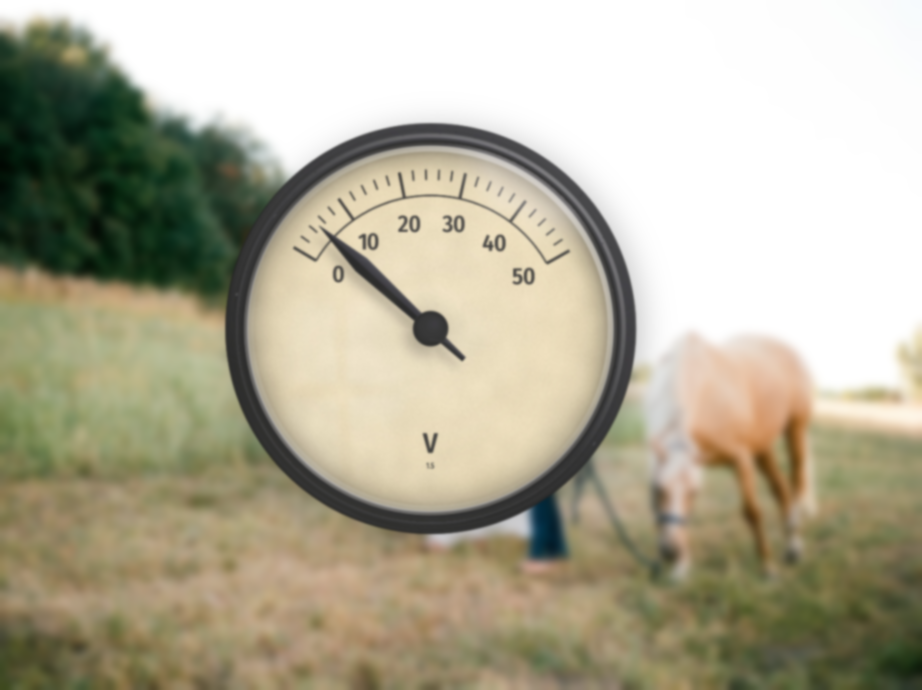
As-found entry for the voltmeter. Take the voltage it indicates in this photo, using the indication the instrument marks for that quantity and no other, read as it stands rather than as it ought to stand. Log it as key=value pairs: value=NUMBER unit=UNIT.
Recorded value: value=5 unit=V
